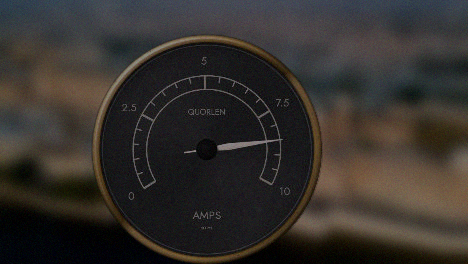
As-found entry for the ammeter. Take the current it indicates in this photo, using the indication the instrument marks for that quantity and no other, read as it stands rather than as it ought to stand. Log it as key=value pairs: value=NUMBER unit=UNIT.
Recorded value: value=8.5 unit=A
